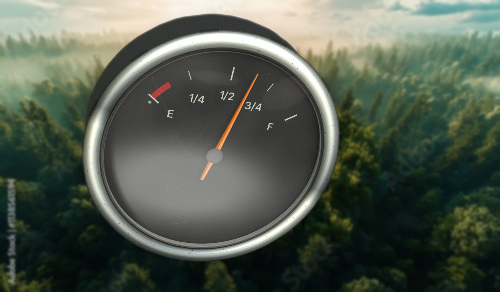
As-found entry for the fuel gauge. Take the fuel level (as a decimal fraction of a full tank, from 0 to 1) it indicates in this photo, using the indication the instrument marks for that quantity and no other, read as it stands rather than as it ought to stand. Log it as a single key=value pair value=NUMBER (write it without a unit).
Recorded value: value=0.625
